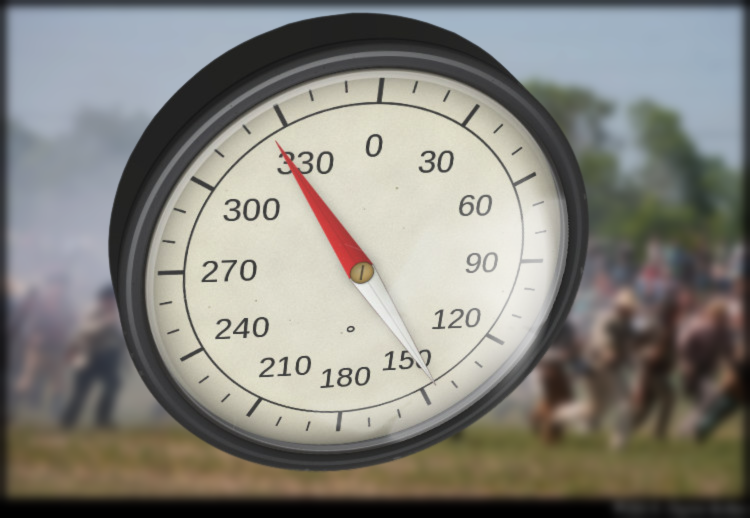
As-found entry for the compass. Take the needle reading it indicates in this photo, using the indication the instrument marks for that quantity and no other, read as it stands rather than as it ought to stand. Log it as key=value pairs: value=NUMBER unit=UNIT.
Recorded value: value=325 unit=°
